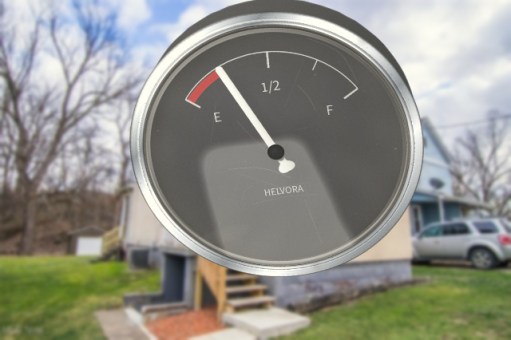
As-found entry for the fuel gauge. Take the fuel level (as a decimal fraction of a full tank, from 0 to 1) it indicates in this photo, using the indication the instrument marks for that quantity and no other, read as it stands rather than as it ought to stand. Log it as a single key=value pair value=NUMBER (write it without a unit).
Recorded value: value=0.25
